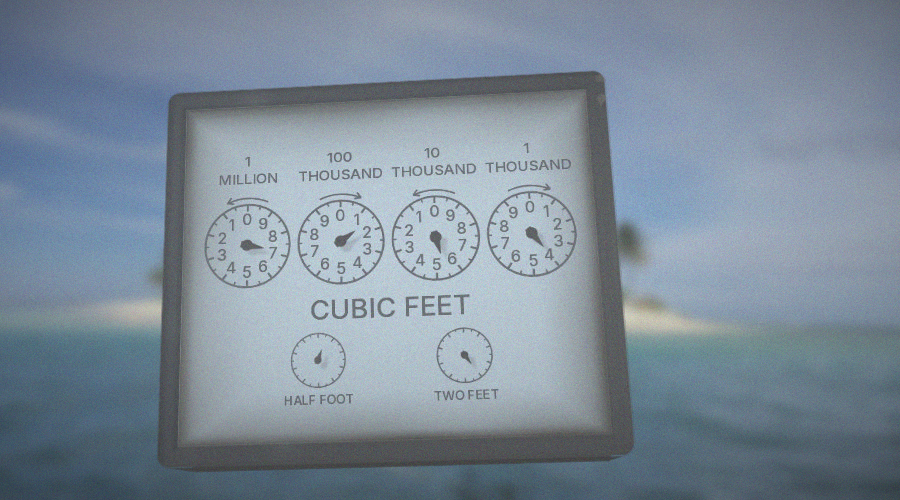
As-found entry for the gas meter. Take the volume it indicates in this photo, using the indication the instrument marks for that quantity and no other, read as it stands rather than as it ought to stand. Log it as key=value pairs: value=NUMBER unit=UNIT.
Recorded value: value=715400 unit=ft³
